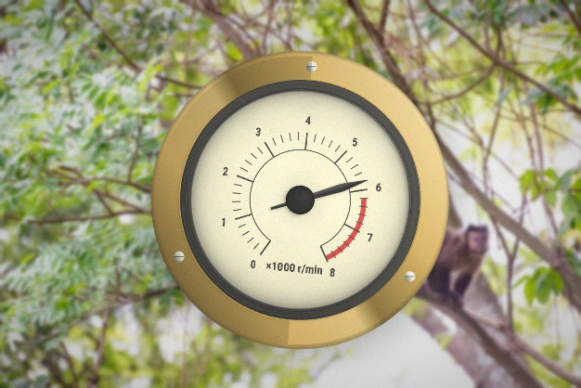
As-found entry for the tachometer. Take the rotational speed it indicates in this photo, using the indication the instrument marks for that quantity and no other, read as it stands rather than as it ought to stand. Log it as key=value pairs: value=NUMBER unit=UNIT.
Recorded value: value=5800 unit=rpm
